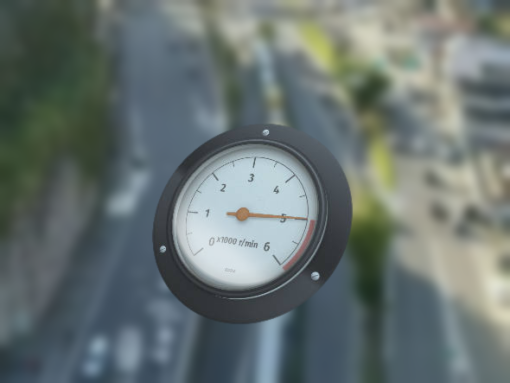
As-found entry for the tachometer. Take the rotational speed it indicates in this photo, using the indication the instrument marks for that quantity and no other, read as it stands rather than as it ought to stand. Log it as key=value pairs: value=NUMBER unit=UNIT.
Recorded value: value=5000 unit=rpm
